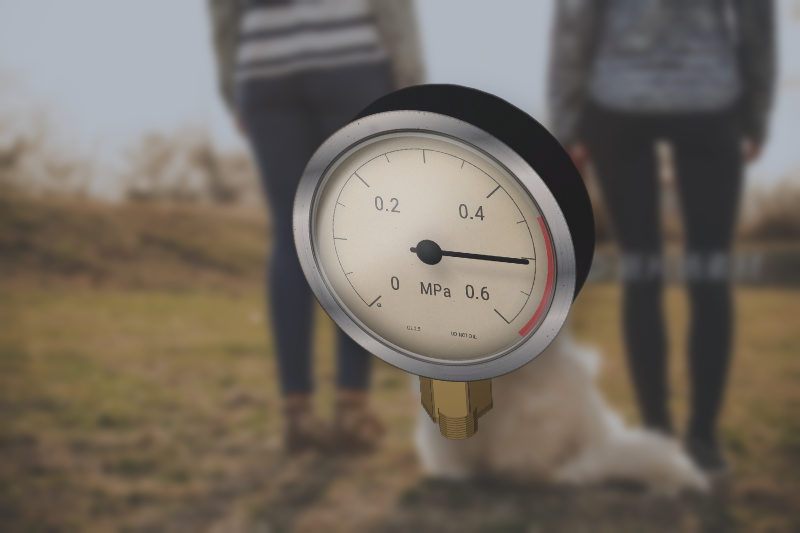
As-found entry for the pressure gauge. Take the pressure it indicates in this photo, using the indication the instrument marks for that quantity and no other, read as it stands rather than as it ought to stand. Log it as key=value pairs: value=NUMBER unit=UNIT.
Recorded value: value=0.5 unit=MPa
